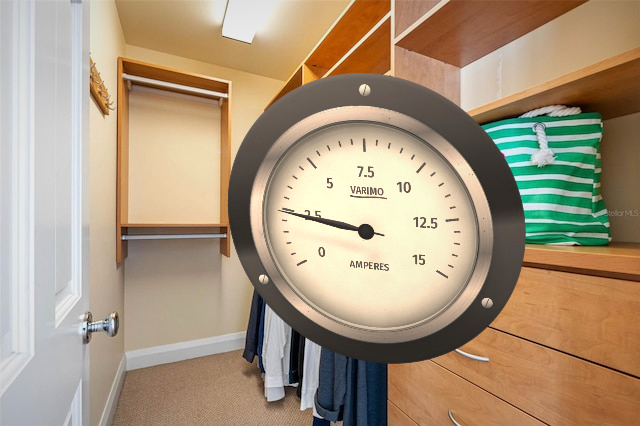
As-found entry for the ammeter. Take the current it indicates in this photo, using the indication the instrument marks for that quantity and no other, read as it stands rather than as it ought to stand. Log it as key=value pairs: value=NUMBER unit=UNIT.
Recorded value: value=2.5 unit=A
